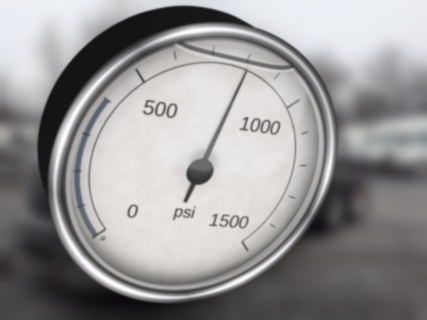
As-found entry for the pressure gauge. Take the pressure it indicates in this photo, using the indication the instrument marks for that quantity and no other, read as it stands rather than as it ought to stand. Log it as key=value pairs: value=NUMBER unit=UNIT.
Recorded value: value=800 unit=psi
